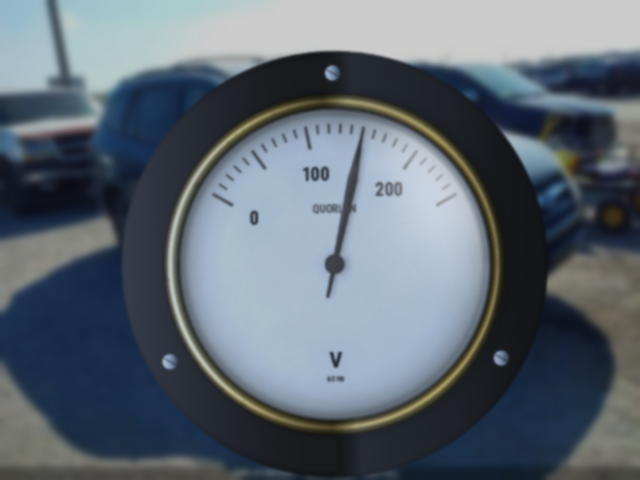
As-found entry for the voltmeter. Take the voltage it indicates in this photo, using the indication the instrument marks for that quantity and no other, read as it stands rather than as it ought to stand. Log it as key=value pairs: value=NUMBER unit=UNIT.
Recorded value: value=150 unit=V
